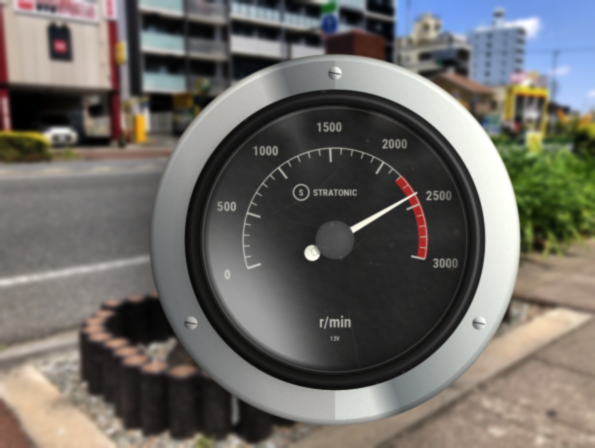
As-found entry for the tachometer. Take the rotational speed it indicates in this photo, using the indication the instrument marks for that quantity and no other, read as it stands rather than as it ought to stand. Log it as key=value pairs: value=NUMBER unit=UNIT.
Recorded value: value=2400 unit=rpm
